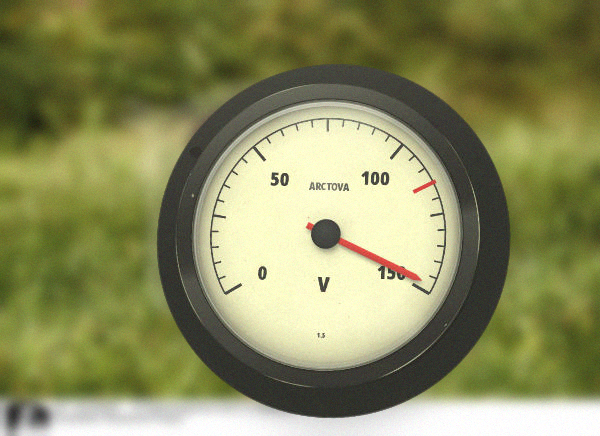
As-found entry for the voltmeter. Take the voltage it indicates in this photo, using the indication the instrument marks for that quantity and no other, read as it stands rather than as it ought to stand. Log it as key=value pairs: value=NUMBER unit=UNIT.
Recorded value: value=147.5 unit=V
